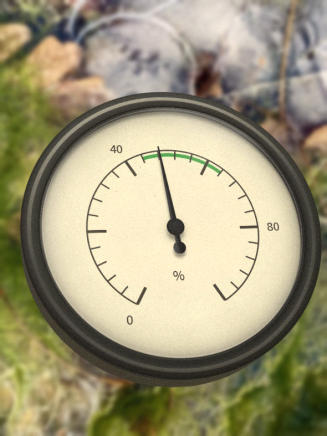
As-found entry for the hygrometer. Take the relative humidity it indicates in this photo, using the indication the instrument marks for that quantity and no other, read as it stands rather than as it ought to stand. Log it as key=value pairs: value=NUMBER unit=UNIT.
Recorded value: value=48 unit=%
